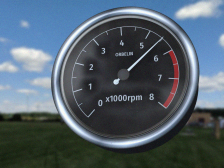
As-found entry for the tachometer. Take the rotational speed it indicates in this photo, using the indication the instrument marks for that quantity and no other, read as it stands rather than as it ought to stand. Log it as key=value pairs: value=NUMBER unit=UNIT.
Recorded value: value=5500 unit=rpm
